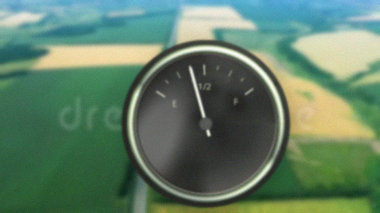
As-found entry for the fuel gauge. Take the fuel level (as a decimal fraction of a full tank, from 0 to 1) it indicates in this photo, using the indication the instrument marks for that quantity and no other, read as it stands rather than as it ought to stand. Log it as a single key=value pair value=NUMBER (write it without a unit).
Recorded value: value=0.375
